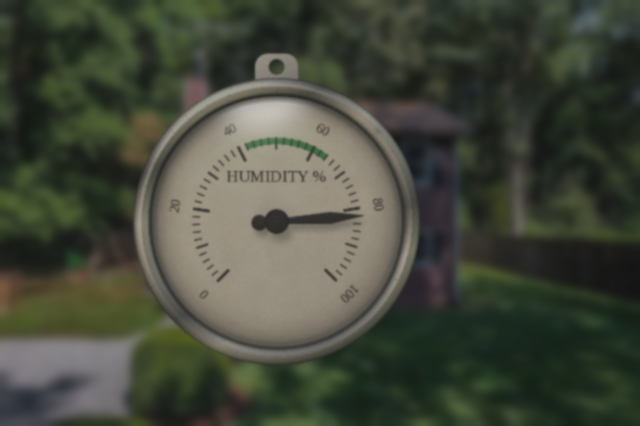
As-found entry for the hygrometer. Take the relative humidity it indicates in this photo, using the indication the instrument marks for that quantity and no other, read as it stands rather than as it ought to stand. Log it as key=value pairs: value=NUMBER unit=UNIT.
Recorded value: value=82 unit=%
